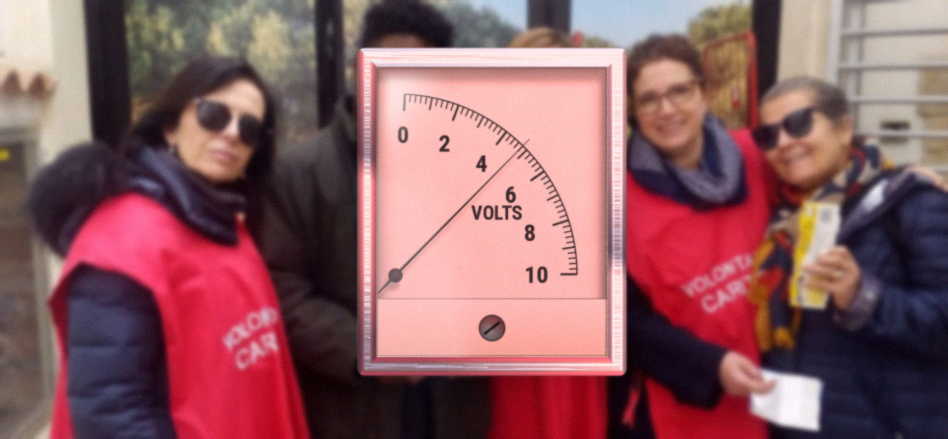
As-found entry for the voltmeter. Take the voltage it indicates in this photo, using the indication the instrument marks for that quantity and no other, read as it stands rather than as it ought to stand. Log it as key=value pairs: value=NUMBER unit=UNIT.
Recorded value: value=4.8 unit=V
